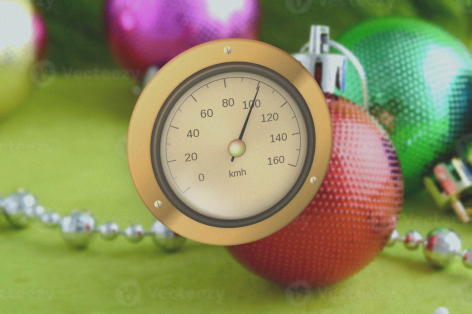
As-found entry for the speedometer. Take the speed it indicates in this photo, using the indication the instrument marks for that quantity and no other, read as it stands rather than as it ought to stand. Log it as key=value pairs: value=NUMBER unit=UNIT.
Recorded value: value=100 unit=km/h
